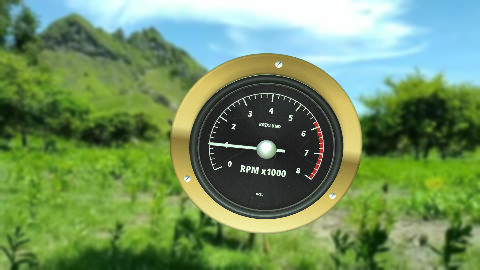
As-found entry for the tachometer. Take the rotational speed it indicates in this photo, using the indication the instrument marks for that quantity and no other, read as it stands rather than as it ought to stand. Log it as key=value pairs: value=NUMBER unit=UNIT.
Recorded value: value=1000 unit=rpm
